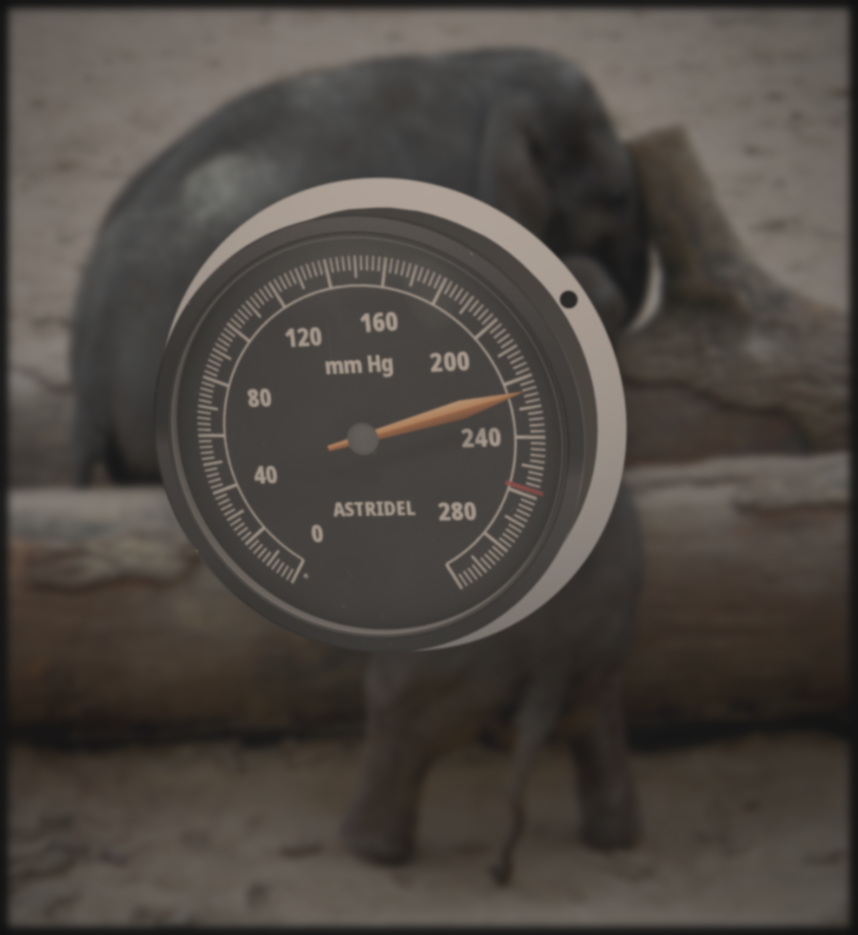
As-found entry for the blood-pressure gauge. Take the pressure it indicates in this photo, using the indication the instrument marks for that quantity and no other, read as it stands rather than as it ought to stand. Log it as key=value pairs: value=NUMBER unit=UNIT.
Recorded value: value=224 unit=mmHg
